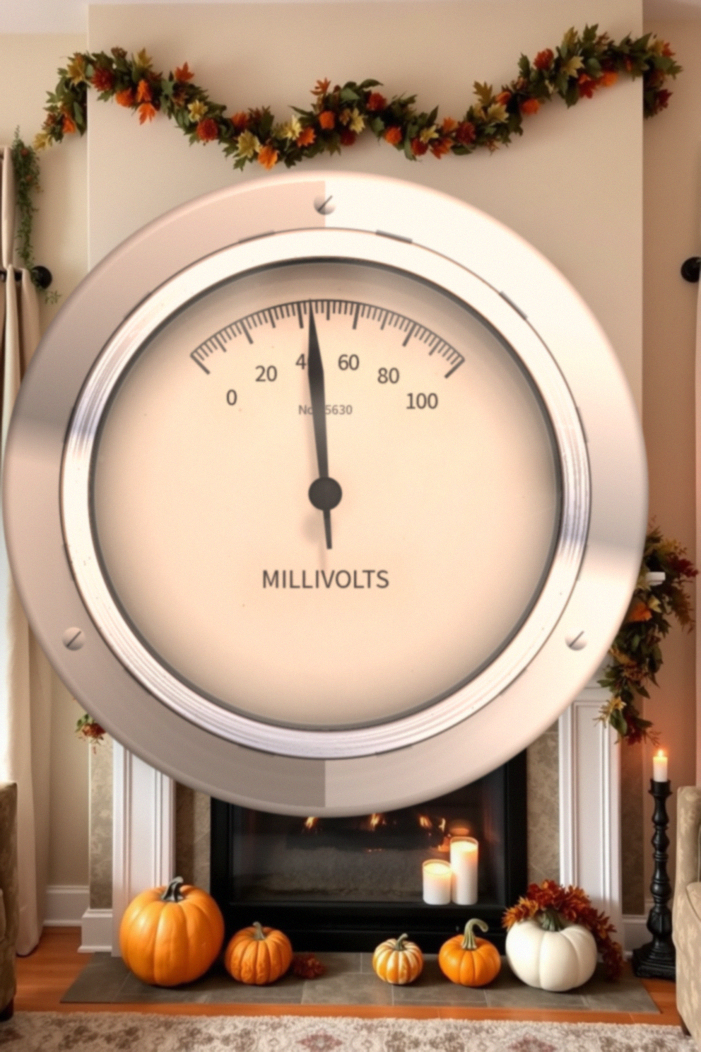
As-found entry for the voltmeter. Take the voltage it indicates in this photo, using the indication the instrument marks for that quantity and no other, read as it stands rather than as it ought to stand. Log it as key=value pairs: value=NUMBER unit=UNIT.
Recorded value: value=44 unit=mV
